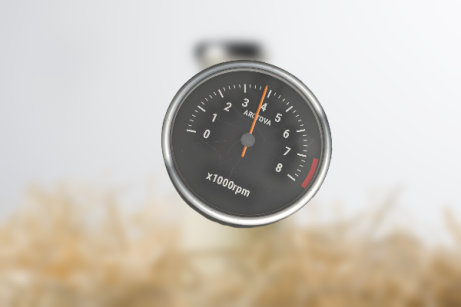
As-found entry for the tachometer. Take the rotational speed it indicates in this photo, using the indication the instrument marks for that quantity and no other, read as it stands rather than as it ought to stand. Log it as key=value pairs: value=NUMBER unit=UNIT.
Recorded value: value=3800 unit=rpm
